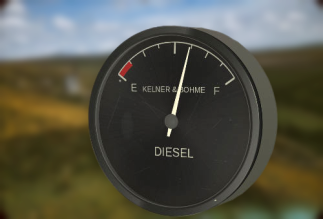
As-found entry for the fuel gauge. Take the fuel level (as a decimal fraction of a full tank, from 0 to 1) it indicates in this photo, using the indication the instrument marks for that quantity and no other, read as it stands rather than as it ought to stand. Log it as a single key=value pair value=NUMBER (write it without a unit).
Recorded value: value=0.625
